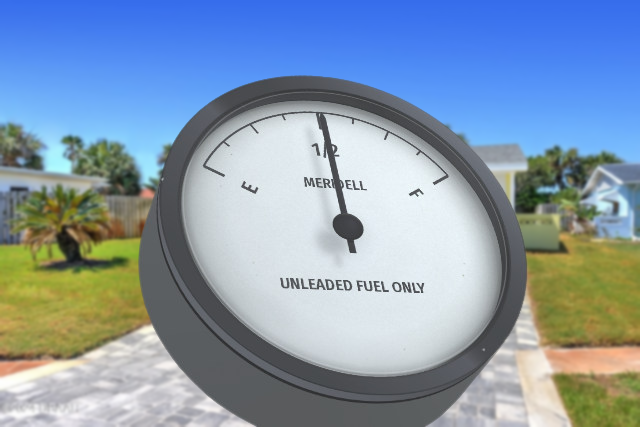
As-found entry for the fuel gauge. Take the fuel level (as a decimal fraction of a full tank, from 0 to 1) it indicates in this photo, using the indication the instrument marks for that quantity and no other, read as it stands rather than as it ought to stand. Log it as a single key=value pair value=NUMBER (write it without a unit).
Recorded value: value=0.5
